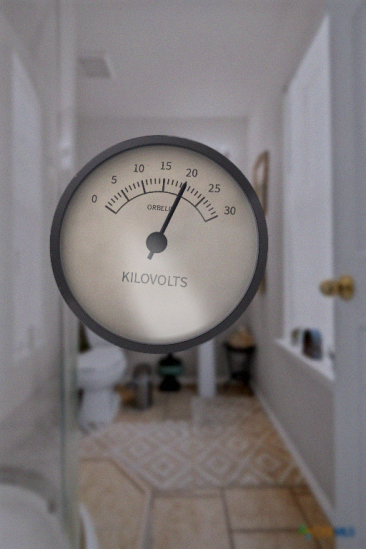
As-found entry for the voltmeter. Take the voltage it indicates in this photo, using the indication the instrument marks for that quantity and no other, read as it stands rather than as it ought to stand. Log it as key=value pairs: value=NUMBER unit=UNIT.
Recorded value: value=20 unit=kV
